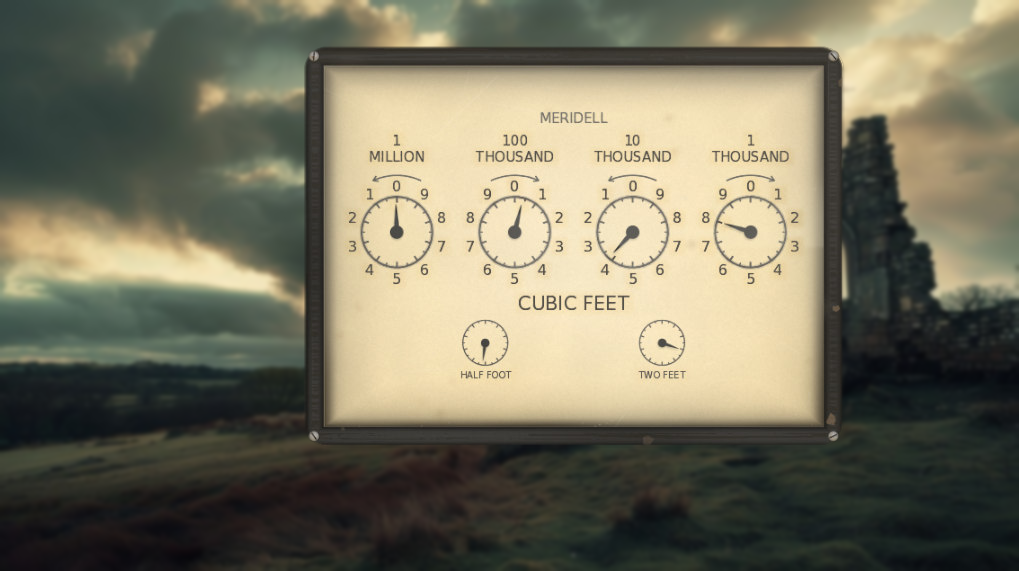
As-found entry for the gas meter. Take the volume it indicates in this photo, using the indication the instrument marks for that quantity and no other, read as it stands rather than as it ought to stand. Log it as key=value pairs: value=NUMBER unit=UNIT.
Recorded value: value=3800 unit=ft³
